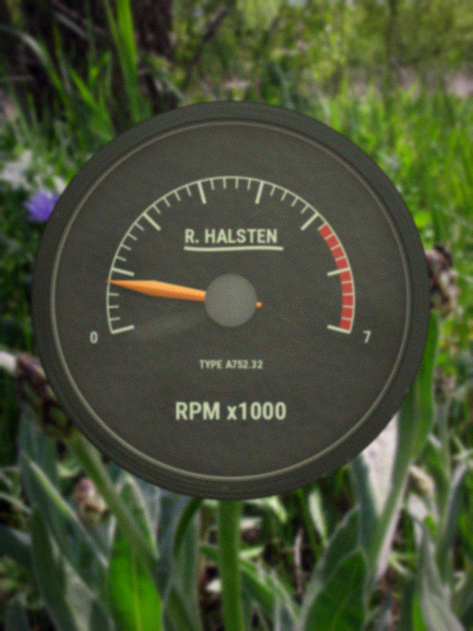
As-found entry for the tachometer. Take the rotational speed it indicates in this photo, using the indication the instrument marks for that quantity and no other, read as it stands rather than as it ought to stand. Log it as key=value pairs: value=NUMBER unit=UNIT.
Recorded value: value=800 unit=rpm
